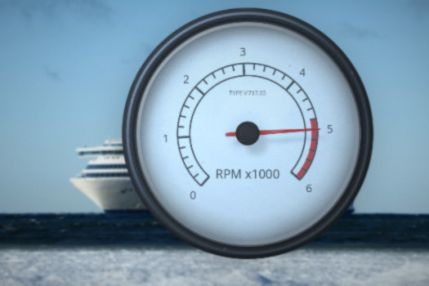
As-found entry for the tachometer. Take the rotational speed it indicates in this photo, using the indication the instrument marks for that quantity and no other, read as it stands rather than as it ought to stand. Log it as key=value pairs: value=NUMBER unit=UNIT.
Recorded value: value=5000 unit=rpm
